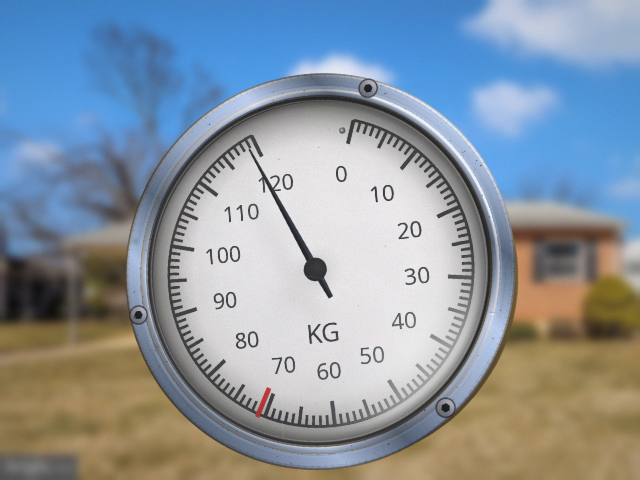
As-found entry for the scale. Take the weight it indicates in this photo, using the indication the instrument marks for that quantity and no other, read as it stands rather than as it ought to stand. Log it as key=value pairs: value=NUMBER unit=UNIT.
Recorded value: value=119 unit=kg
